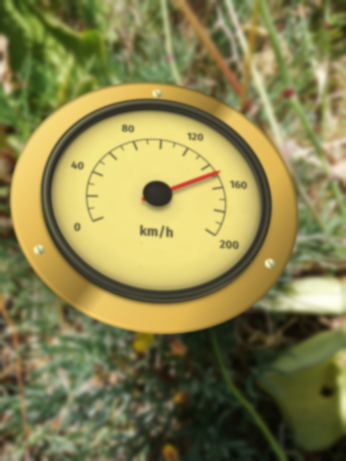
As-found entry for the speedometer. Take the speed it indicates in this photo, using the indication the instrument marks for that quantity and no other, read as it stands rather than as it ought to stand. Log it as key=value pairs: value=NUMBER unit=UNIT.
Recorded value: value=150 unit=km/h
